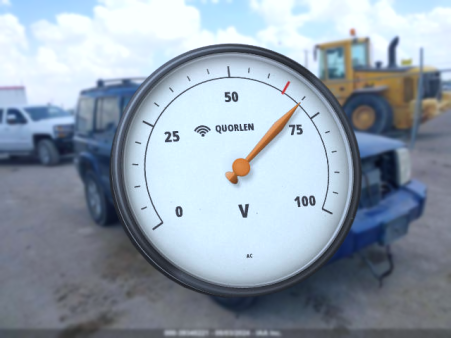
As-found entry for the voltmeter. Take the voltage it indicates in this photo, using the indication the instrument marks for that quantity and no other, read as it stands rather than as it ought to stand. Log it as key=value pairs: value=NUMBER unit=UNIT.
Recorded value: value=70 unit=V
